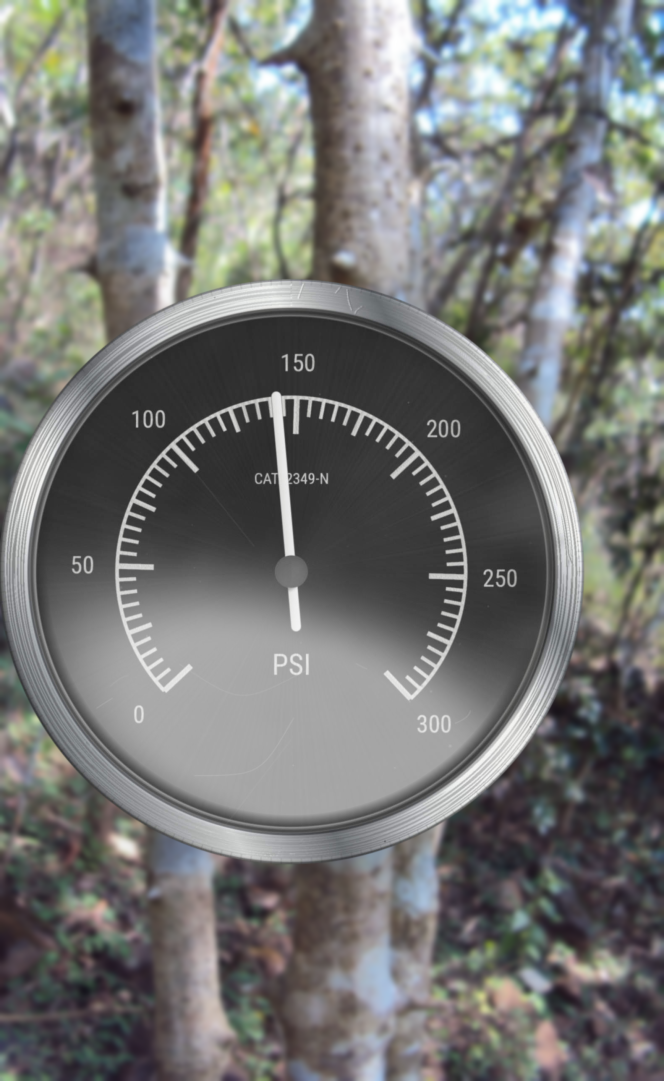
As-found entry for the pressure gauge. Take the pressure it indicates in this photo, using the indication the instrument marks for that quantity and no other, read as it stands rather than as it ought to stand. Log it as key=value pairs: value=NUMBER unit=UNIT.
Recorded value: value=142.5 unit=psi
